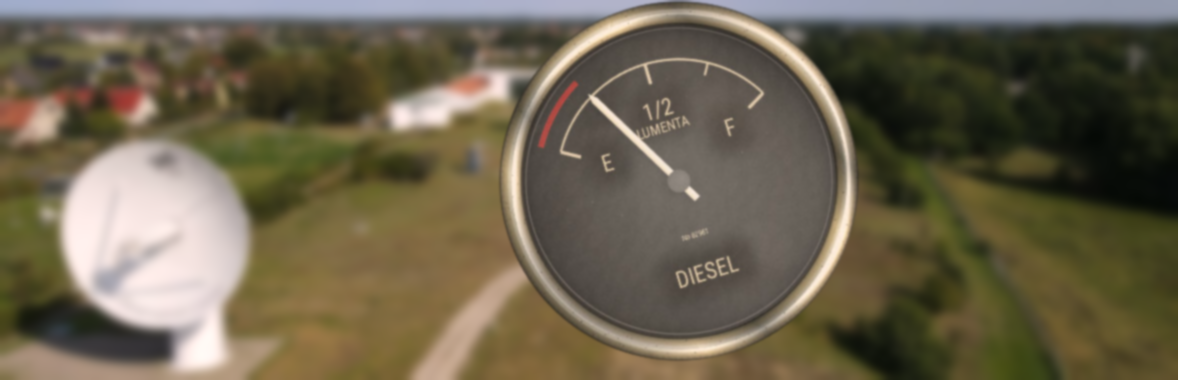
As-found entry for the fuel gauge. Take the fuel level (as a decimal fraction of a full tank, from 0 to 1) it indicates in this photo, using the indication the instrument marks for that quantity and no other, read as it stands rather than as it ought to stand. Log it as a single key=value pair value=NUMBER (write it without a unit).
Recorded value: value=0.25
